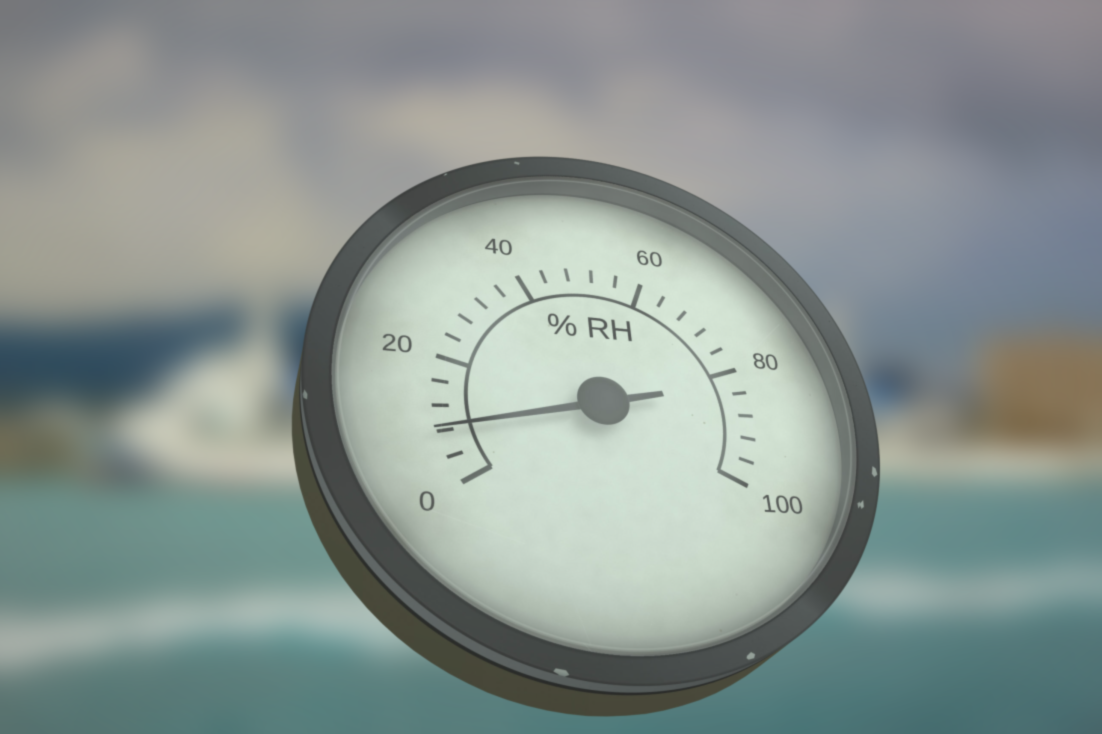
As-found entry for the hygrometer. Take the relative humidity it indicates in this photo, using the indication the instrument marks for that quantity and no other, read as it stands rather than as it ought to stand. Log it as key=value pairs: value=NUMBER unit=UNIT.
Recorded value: value=8 unit=%
